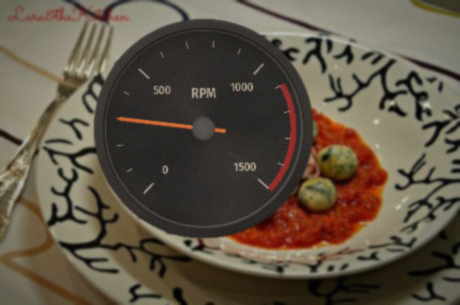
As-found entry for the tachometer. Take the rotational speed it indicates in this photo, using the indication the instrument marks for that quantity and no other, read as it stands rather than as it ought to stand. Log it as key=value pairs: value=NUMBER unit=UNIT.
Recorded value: value=300 unit=rpm
